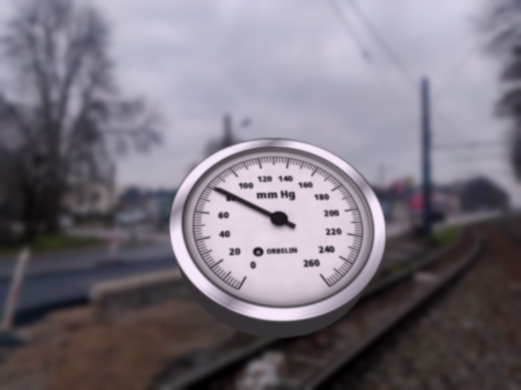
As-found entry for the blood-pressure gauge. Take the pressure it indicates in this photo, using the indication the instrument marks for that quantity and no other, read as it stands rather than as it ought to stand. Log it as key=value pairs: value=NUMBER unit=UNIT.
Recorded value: value=80 unit=mmHg
